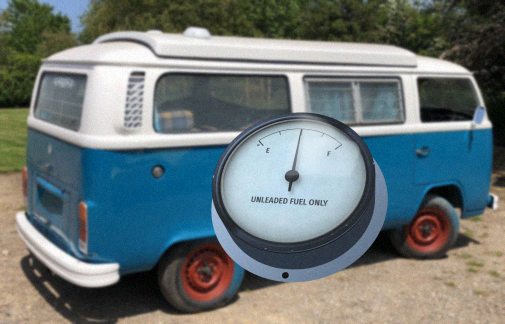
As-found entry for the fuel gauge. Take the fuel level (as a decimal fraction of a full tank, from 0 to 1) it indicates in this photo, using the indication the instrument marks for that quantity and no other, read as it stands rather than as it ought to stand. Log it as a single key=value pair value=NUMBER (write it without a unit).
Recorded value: value=0.5
